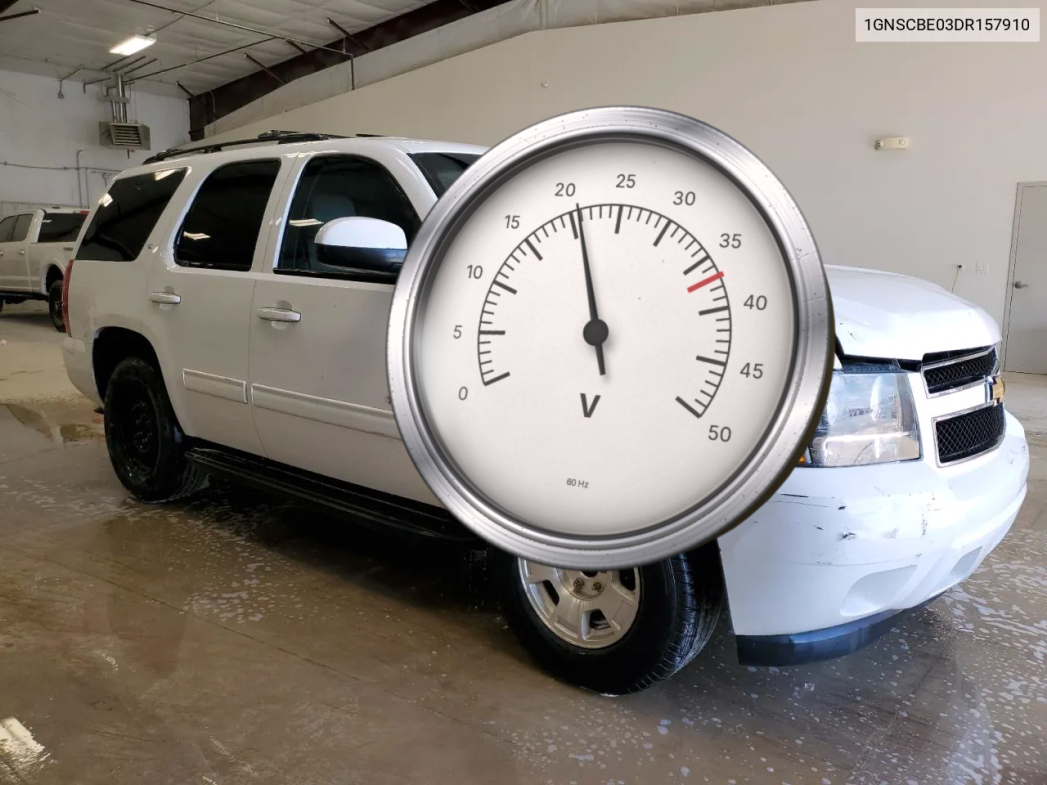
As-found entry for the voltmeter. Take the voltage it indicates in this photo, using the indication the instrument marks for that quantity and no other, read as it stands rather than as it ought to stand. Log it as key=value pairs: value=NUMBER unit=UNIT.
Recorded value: value=21 unit=V
